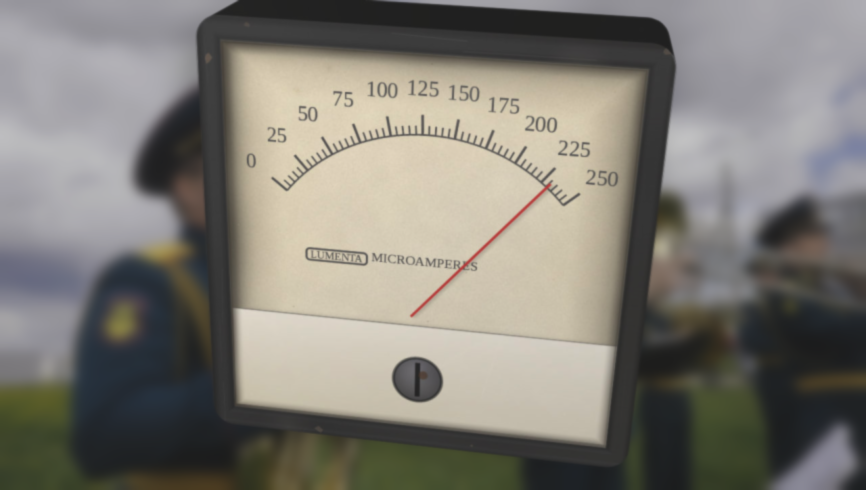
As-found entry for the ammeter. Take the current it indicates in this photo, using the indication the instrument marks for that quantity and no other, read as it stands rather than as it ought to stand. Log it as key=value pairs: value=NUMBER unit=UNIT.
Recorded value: value=230 unit=µA
